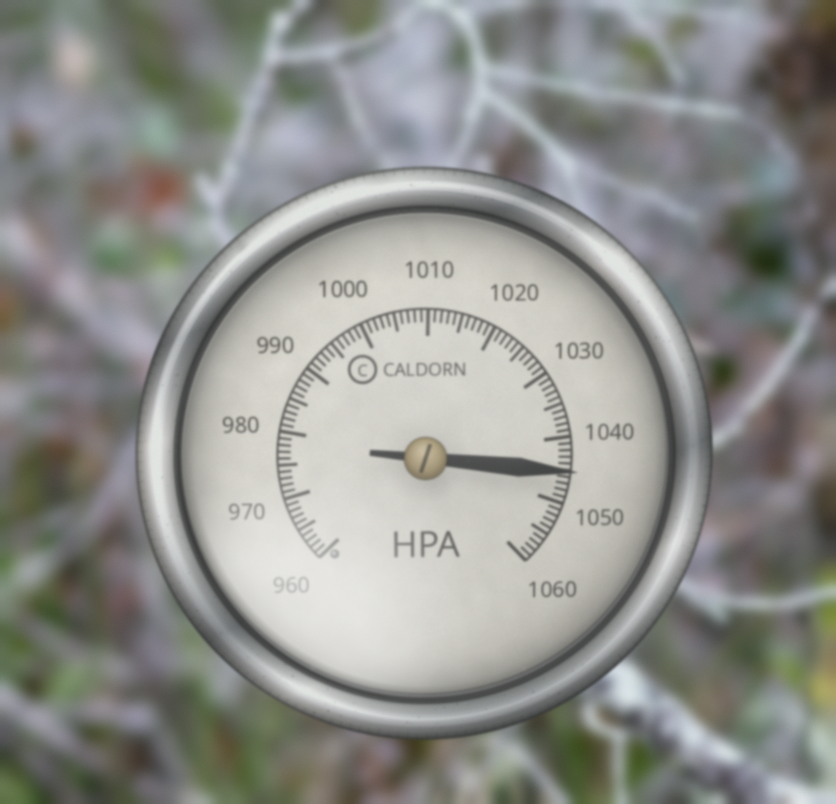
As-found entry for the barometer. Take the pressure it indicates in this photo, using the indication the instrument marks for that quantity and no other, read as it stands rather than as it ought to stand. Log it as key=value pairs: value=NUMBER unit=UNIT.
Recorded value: value=1045 unit=hPa
